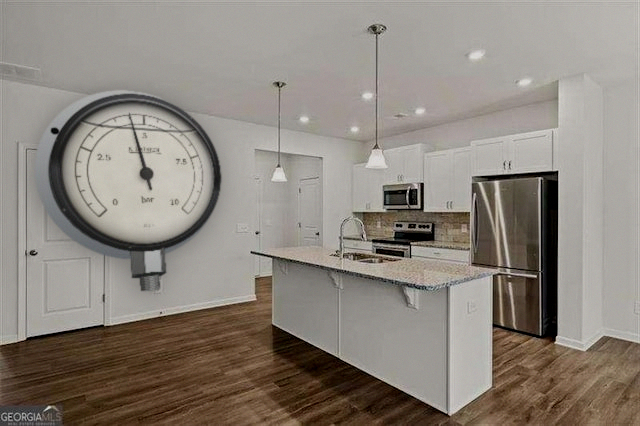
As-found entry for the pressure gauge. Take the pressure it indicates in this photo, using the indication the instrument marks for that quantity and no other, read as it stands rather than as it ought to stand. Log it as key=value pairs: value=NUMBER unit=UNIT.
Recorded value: value=4.5 unit=bar
